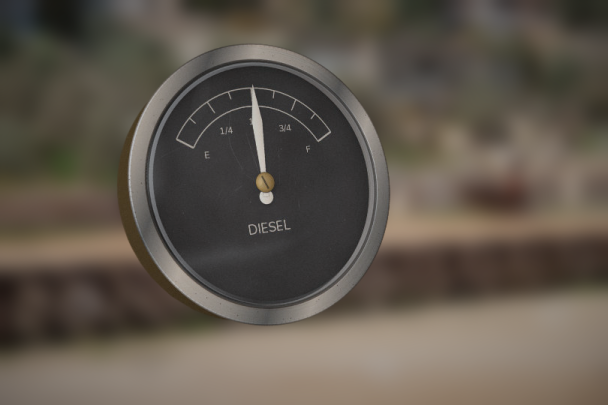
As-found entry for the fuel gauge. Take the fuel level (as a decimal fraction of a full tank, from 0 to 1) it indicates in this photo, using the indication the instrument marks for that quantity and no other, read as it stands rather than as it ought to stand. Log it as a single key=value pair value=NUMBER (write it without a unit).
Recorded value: value=0.5
